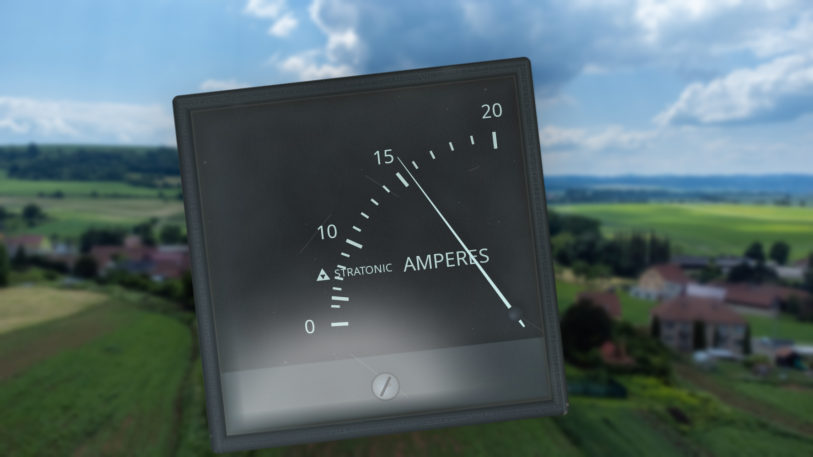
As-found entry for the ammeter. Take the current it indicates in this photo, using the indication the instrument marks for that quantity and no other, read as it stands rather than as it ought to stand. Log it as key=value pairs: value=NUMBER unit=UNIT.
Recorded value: value=15.5 unit=A
